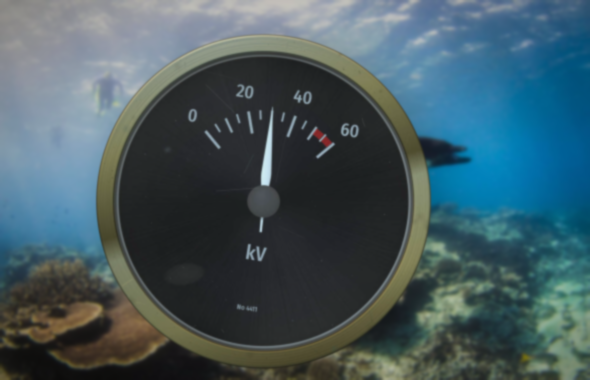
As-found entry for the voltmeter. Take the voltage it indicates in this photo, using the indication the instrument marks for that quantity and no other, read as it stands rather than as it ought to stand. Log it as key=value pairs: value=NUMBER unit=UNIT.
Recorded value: value=30 unit=kV
